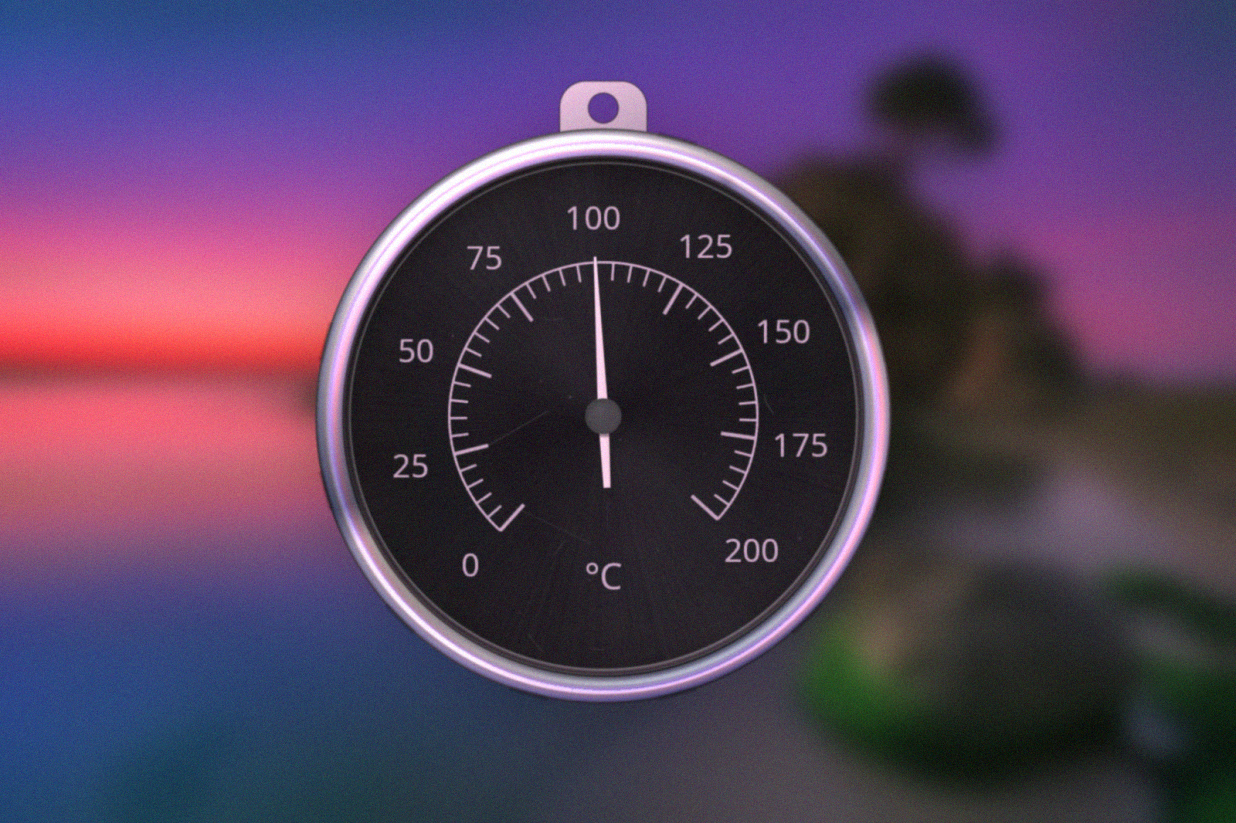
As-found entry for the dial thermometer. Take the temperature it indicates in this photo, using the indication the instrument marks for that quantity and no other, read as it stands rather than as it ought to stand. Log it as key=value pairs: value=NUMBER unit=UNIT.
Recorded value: value=100 unit=°C
